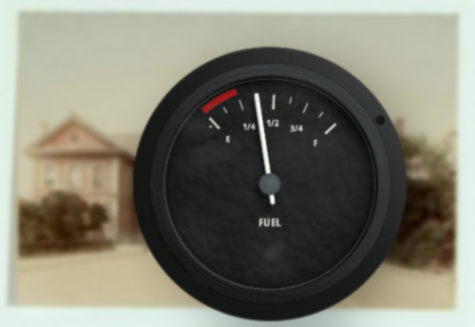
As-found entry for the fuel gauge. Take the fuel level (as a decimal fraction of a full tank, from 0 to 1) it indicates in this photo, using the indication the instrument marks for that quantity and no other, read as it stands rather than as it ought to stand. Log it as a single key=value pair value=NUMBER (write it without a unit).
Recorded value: value=0.375
